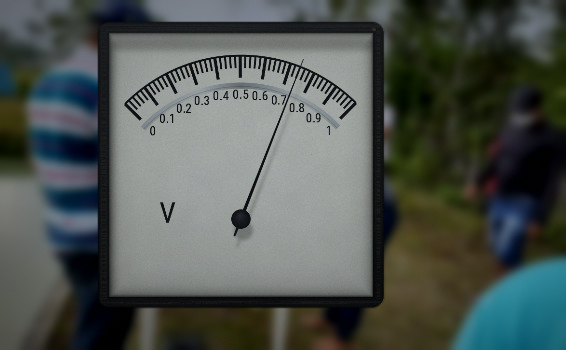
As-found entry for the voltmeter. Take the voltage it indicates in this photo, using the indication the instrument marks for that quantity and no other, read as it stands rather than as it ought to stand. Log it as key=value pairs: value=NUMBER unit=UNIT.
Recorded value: value=0.74 unit=V
